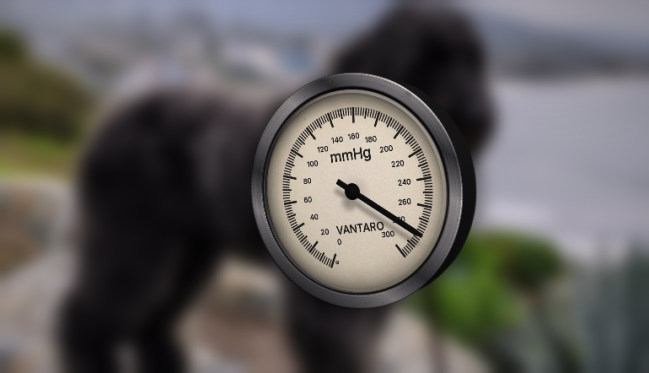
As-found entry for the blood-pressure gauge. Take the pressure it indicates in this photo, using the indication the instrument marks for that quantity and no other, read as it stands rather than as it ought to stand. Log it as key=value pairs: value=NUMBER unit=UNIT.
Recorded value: value=280 unit=mmHg
